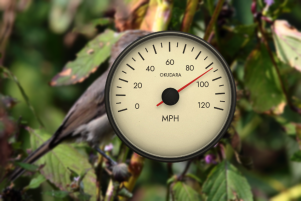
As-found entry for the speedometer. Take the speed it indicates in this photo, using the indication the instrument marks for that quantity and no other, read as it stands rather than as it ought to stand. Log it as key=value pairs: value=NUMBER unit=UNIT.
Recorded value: value=92.5 unit=mph
